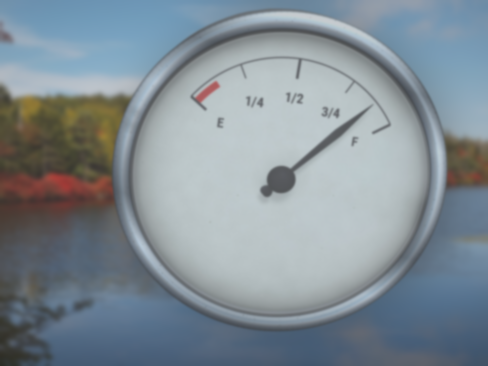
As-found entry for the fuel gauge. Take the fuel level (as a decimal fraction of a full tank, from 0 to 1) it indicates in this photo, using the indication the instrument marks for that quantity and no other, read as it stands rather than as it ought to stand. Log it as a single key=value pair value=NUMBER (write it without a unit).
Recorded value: value=0.875
